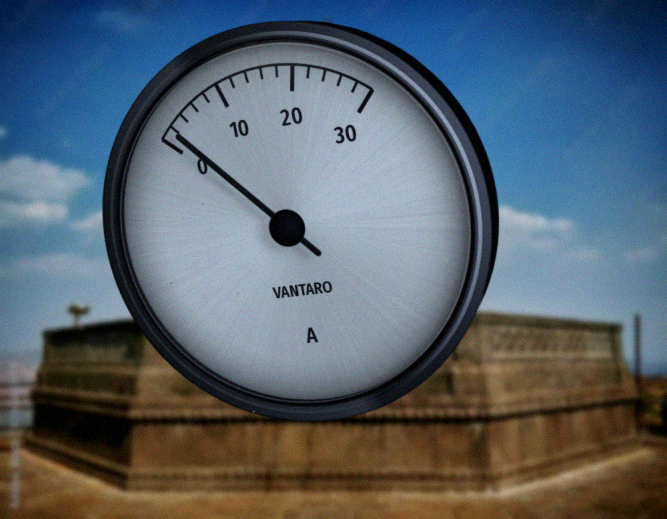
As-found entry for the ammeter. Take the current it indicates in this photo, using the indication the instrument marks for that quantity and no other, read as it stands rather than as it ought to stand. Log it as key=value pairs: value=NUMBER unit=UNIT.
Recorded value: value=2 unit=A
